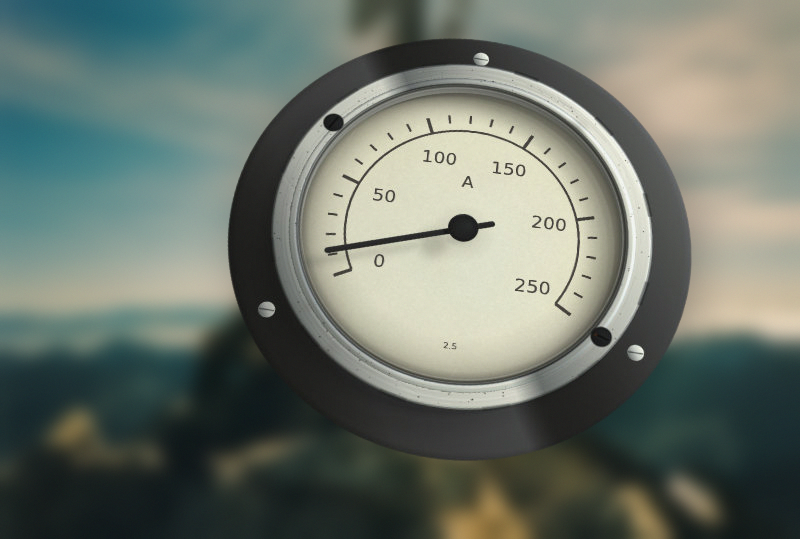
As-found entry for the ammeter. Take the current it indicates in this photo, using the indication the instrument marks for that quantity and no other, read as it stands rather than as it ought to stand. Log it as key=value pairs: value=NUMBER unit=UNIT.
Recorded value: value=10 unit=A
